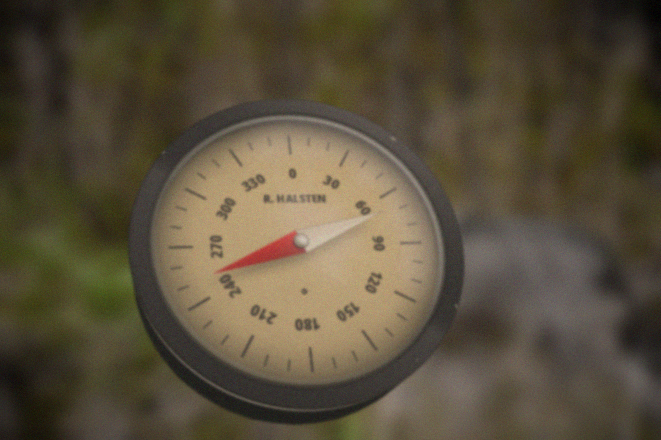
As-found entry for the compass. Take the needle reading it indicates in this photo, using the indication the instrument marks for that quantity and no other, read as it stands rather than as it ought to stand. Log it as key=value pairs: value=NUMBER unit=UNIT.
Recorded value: value=250 unit=°
